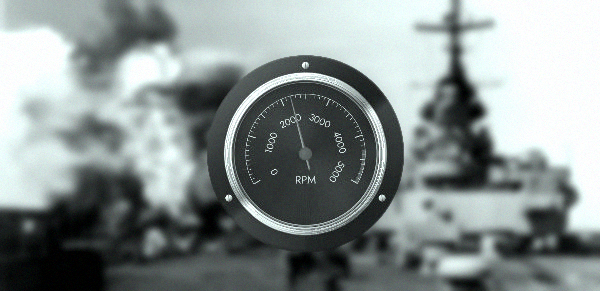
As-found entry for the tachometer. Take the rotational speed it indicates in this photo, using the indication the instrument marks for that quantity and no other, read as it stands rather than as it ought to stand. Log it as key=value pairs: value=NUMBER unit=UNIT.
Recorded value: value=2200 unit=rpm
